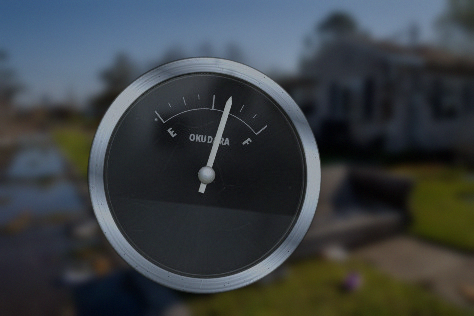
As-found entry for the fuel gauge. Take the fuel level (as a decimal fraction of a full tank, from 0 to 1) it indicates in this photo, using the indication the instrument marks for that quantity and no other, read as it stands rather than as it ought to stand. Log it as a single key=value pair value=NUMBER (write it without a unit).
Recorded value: value=0.625
